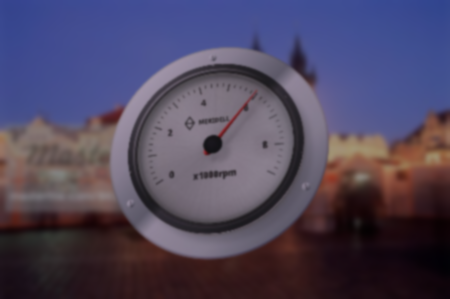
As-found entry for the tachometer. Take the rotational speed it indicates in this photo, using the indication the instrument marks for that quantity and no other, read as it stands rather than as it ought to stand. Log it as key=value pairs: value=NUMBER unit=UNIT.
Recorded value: value=6000 unit=rpm
